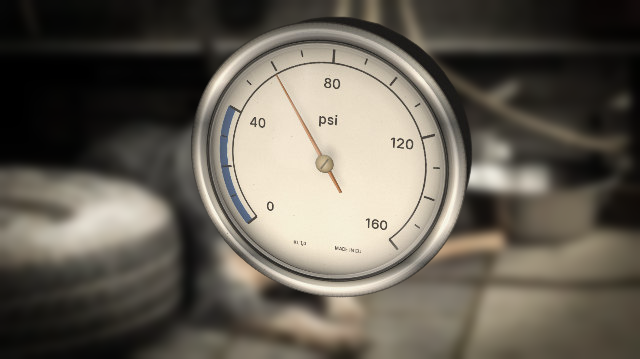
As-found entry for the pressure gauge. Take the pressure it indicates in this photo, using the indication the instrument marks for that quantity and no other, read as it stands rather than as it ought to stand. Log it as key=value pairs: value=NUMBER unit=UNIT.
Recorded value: value=60 unit=psi
